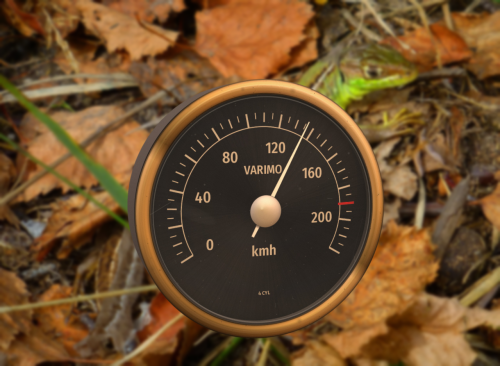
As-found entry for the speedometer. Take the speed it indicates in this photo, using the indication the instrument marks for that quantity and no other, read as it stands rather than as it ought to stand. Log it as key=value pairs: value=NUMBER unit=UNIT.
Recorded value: value=135 unit=km/h
